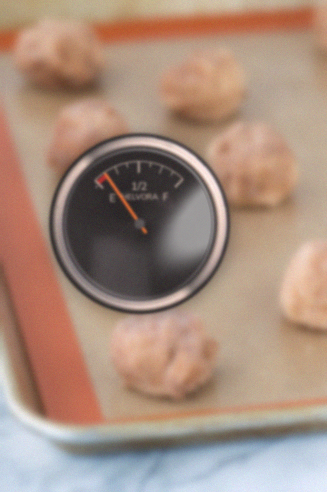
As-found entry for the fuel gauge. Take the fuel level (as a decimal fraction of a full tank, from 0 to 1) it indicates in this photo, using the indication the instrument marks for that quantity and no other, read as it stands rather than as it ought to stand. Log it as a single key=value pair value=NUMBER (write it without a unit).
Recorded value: value=0.125
